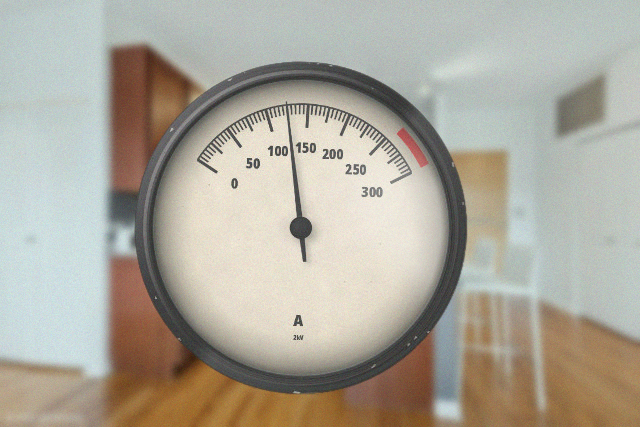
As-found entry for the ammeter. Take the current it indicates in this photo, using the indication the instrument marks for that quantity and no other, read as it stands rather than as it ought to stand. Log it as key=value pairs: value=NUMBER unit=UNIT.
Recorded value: value=125 unit=A
